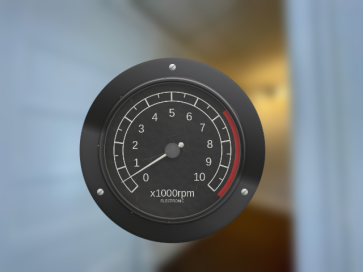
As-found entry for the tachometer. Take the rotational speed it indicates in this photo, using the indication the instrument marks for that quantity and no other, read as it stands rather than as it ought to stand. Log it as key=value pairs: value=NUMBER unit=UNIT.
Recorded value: value=500 unit=rpm
